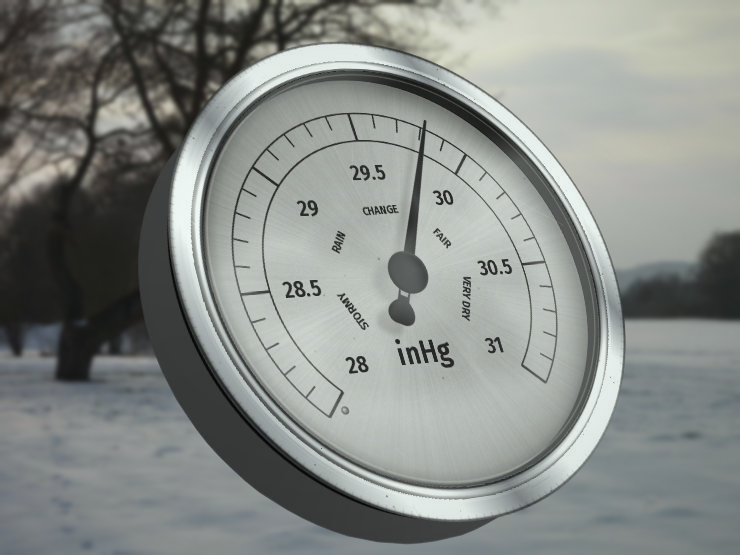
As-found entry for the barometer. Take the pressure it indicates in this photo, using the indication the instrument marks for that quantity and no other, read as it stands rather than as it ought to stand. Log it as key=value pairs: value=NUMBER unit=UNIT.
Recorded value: value=29.8 unit=inHg
